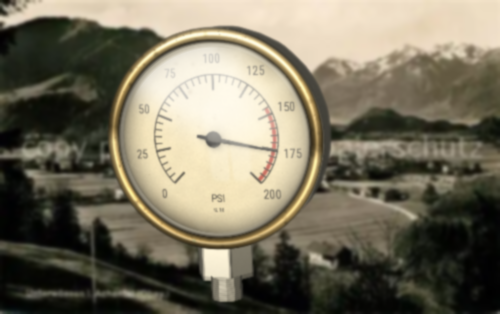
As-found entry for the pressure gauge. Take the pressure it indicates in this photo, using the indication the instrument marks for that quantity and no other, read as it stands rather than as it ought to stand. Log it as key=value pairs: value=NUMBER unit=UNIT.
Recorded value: value=175 unit=psi
